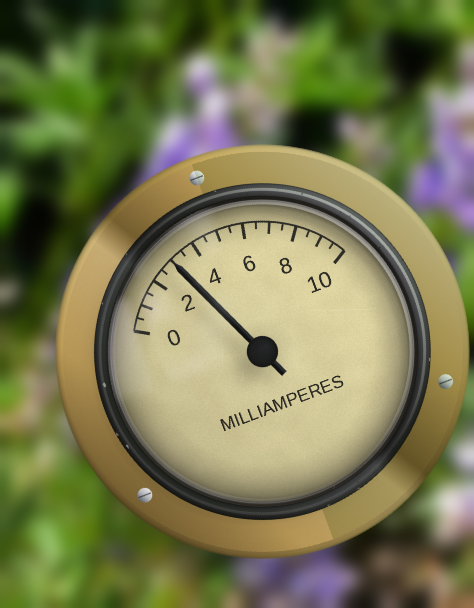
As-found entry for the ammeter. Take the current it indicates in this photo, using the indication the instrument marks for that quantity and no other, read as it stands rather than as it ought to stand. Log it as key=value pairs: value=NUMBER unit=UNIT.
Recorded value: value=3 unit=mA
